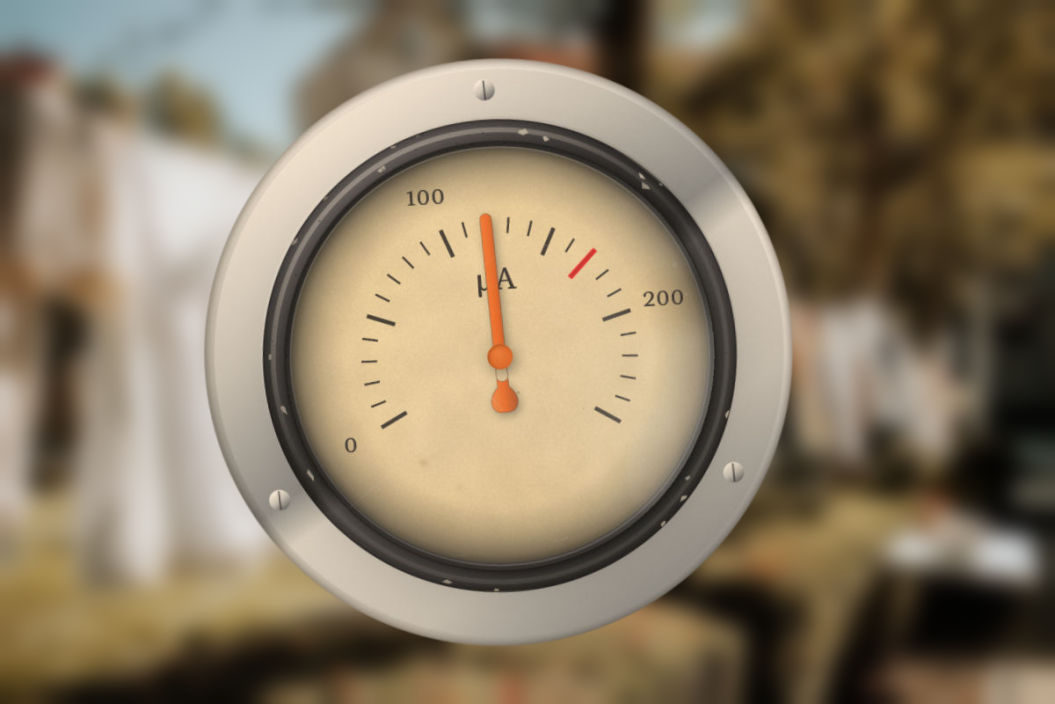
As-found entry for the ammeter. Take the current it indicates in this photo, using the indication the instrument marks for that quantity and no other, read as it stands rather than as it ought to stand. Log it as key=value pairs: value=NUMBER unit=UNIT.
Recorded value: value=120 unit=µA
